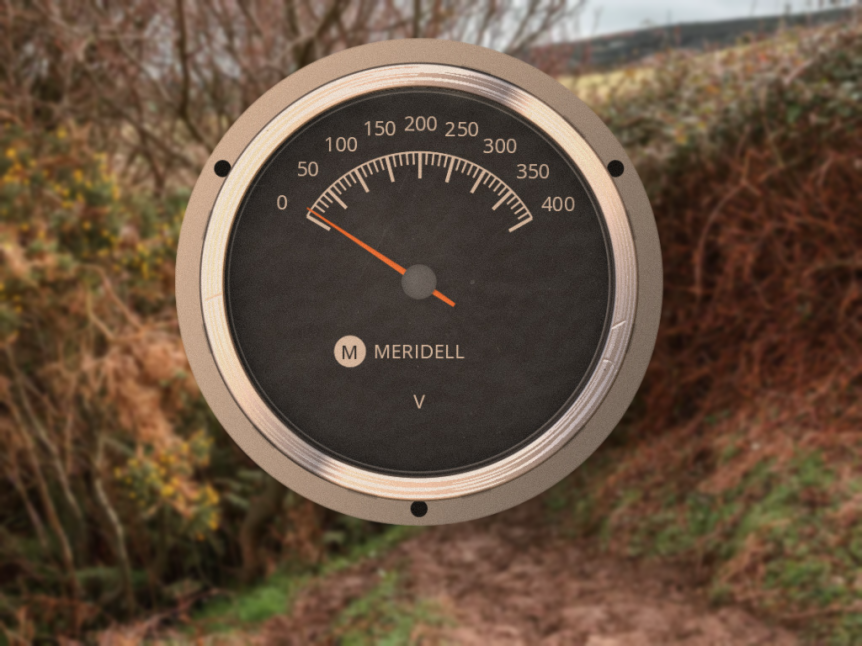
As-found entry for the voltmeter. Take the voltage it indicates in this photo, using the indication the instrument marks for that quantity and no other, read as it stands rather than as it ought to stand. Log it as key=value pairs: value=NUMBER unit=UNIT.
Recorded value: value=10 unit=V
